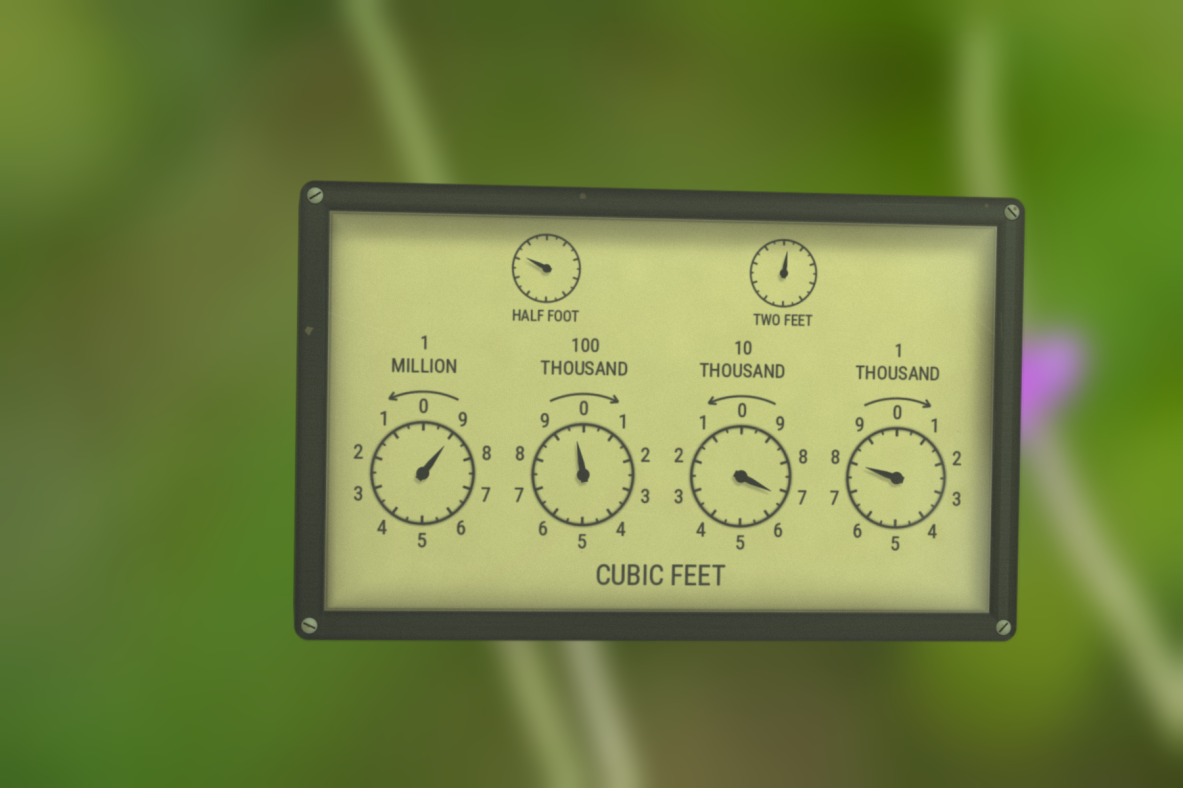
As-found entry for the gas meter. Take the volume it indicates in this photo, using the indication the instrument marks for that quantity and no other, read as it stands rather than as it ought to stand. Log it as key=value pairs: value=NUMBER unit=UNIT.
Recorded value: value=896800 unit=ft³
